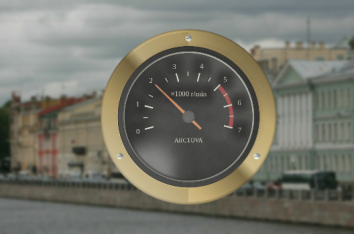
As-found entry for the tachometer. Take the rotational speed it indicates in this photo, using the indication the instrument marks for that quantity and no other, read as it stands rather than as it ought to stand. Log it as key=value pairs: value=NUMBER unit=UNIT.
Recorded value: value=2000 unit=rpm
